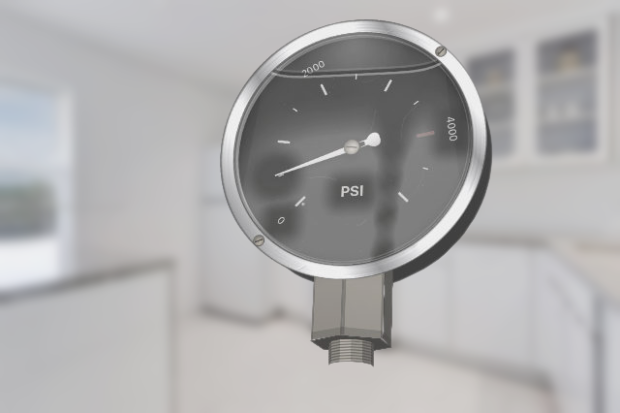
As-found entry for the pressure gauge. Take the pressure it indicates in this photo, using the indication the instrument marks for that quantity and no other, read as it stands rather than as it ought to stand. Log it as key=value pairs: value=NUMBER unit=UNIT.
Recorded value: value=500 unit=psi
